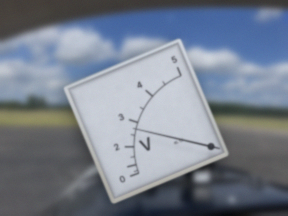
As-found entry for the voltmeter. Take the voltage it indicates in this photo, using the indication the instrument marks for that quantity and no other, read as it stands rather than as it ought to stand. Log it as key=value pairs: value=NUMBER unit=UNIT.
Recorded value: value=2.75 unit=V
